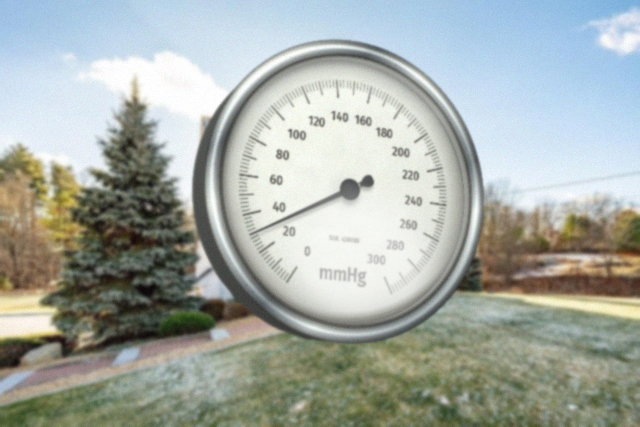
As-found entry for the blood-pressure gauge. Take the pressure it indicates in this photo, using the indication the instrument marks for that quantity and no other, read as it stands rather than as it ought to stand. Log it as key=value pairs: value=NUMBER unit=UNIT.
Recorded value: value=30 unit=mmHg
